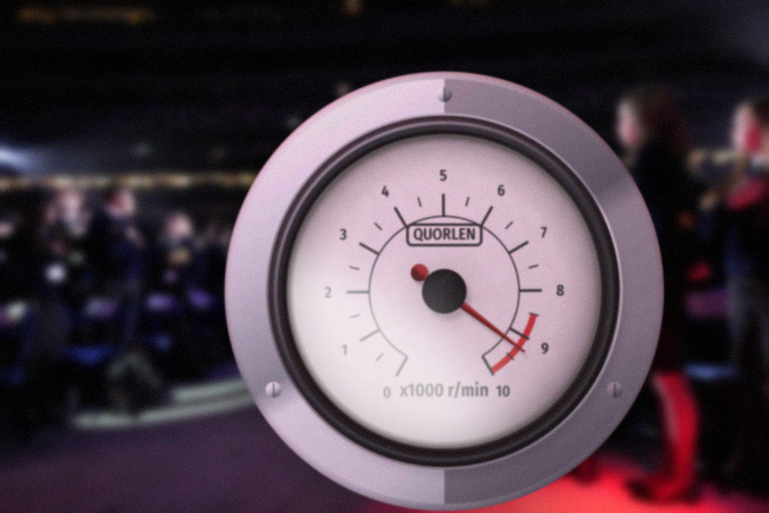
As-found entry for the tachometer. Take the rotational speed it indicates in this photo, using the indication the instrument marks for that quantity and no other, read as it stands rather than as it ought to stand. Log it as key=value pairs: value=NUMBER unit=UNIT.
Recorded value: value=9250 unit=rpm
